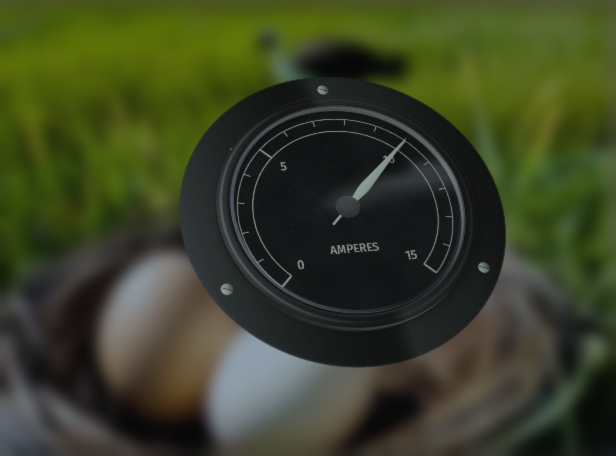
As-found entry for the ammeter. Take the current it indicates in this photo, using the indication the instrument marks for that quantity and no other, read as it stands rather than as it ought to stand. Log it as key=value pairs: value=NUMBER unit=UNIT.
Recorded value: value=10 unit=A
